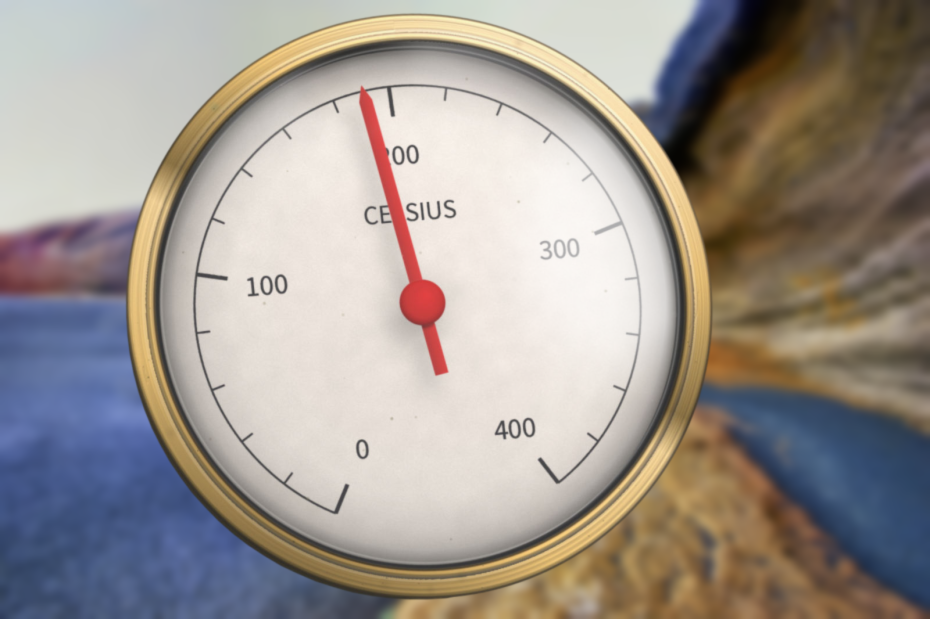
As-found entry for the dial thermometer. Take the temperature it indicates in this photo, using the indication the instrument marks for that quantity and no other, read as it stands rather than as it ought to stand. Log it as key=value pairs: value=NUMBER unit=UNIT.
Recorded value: value=190 unit=°C
